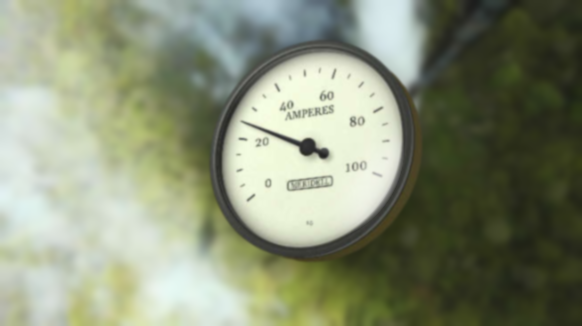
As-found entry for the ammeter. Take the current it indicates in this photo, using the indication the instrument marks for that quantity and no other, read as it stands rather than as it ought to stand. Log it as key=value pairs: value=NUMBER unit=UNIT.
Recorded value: value=25 unit=A
